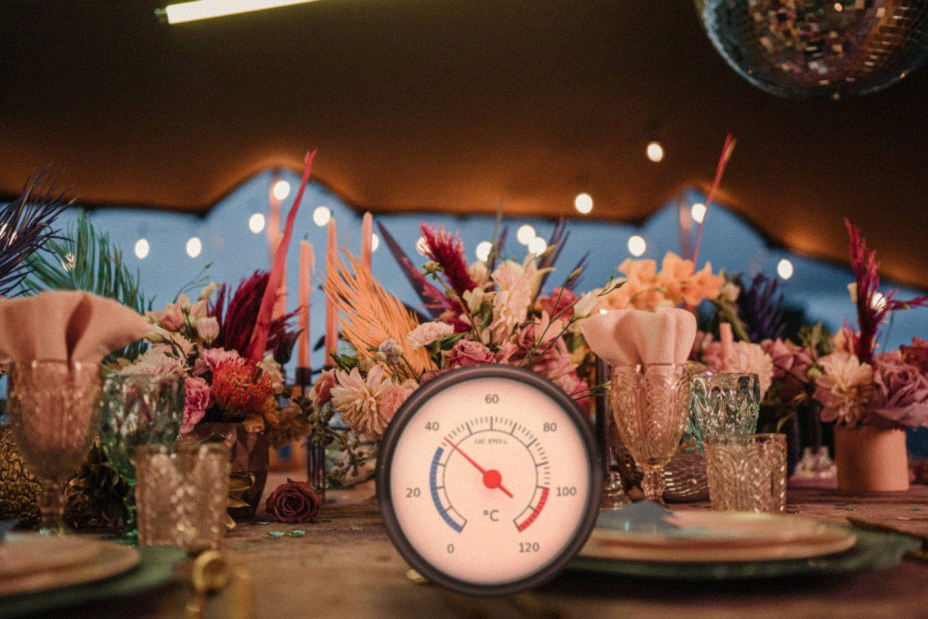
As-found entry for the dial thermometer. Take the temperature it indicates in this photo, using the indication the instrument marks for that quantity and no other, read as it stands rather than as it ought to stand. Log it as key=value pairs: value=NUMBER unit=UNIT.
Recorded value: value=40 unit=°C
